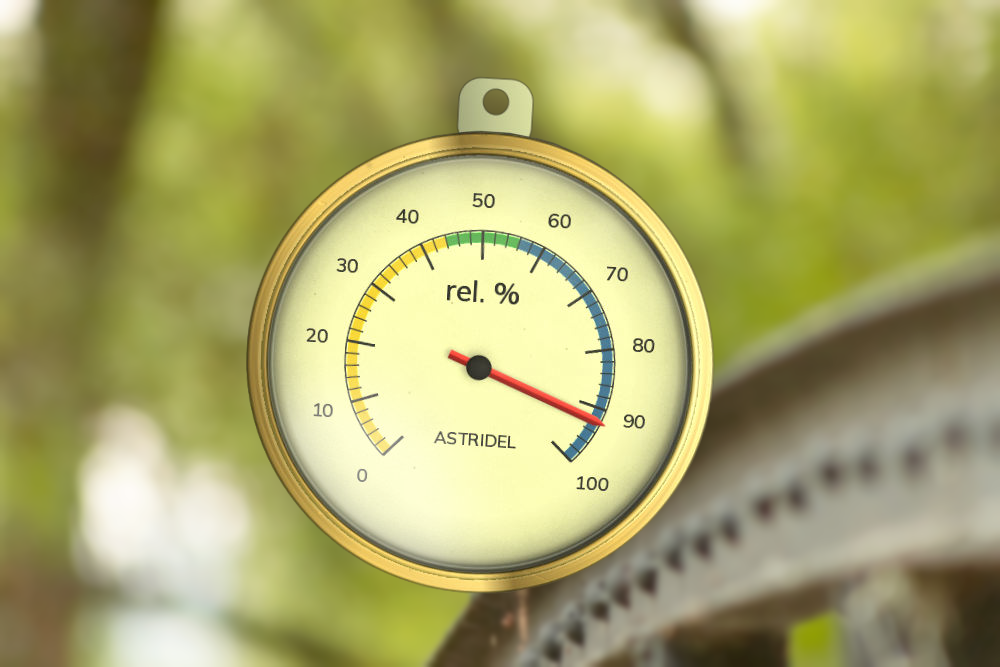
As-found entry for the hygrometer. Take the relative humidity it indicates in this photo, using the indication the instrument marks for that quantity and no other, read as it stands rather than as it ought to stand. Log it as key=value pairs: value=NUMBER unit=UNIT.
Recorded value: value=92 unit=%
